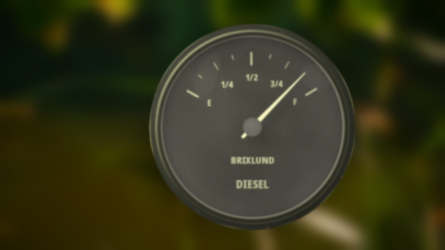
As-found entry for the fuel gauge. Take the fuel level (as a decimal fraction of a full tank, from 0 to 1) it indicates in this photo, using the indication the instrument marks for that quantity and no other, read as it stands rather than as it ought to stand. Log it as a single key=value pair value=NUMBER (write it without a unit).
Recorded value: value=0.875
